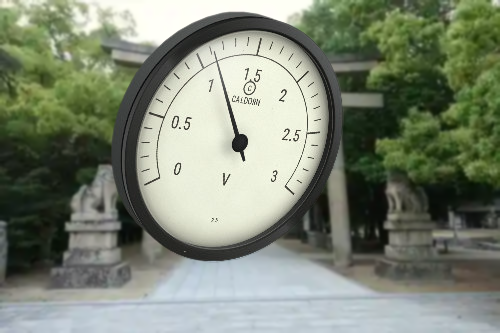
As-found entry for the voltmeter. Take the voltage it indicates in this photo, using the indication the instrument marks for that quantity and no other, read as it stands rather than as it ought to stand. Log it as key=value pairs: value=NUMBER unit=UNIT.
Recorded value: value=1.1 unit=V
